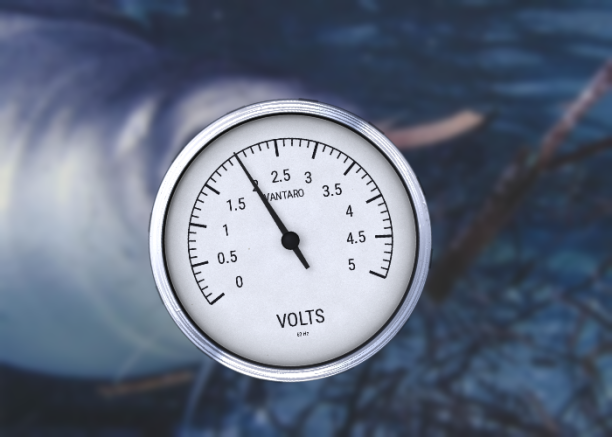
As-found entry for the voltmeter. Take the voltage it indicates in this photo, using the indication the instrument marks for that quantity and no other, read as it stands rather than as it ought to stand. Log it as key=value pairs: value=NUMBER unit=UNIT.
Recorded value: value=2 unit=V
